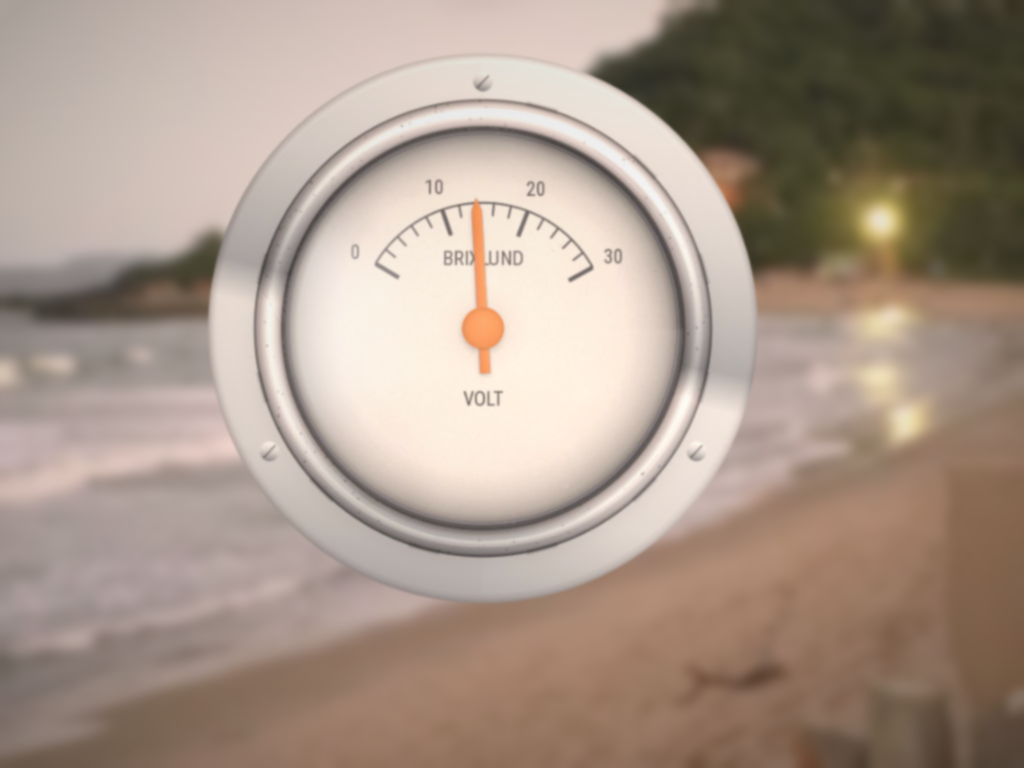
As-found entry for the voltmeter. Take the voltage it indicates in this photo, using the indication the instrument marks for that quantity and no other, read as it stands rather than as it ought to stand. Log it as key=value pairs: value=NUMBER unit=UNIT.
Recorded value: value=14 unit=V
